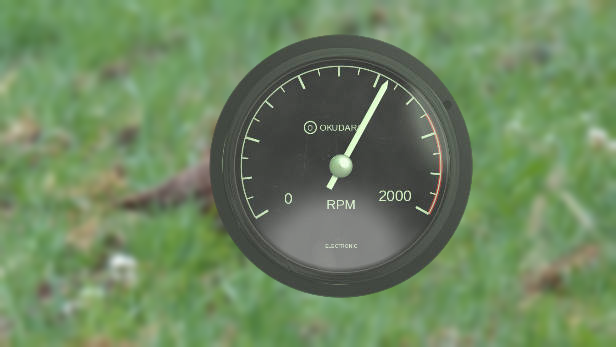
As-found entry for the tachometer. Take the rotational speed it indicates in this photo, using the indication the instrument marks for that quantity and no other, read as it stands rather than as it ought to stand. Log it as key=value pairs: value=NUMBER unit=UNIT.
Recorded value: value=1250 unit=rpm
